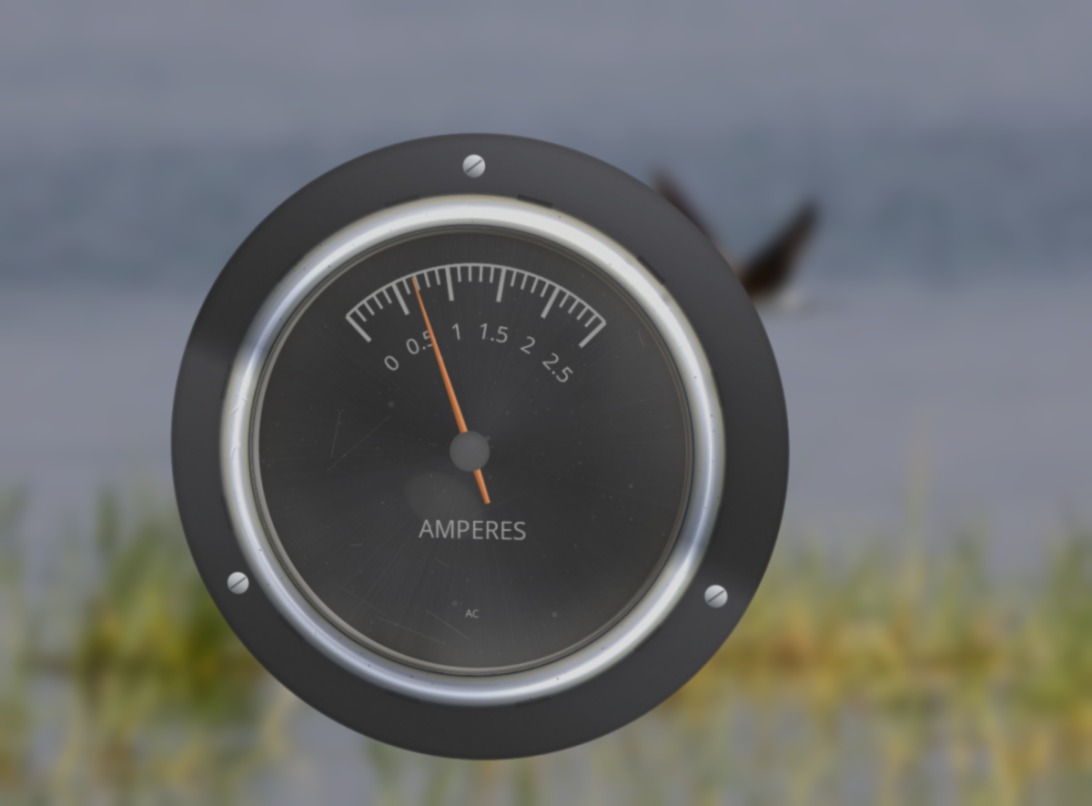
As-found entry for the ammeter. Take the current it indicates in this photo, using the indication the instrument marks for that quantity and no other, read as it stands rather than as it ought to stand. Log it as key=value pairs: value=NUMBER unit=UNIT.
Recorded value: value=0.7 unit=A
